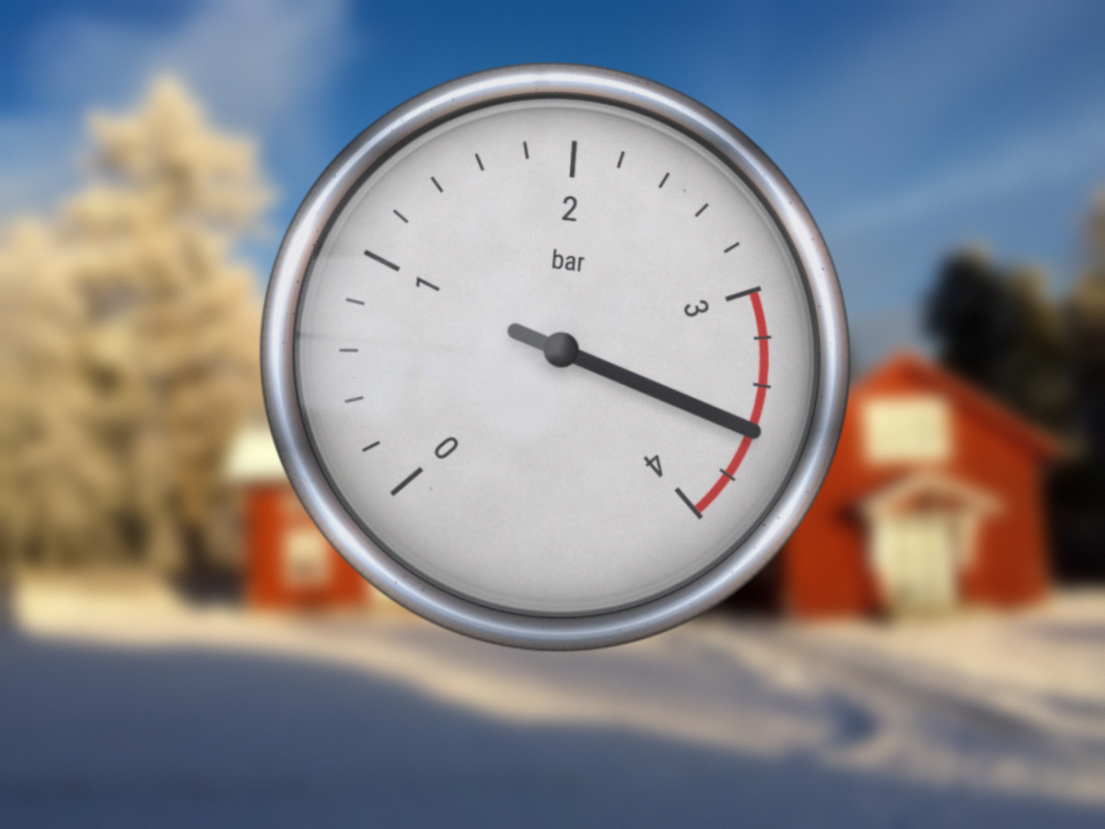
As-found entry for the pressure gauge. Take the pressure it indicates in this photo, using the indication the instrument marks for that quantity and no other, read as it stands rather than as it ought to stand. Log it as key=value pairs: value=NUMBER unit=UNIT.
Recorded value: value=3.6 unit=bar
